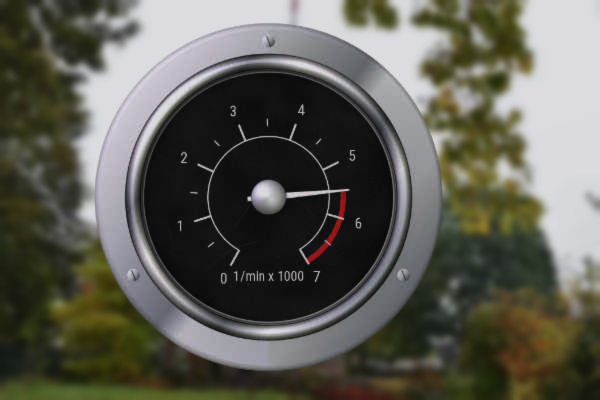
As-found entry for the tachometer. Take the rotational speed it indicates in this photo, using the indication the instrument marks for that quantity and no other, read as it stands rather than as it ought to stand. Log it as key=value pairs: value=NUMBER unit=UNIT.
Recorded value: value=5500 unit=rpm
